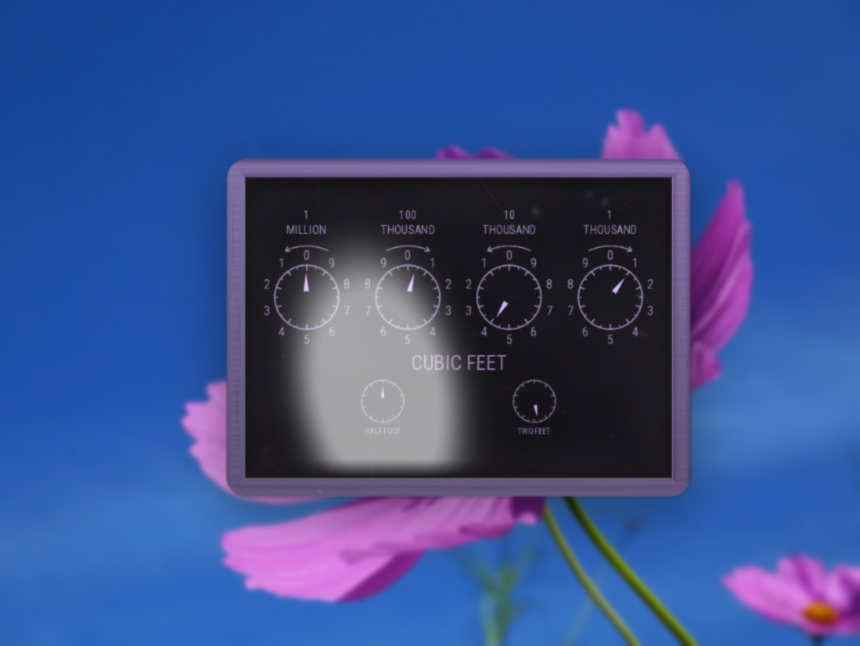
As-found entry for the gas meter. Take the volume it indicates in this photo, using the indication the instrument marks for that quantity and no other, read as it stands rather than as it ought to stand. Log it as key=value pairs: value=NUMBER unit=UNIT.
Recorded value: value=4100 unit=ft³
